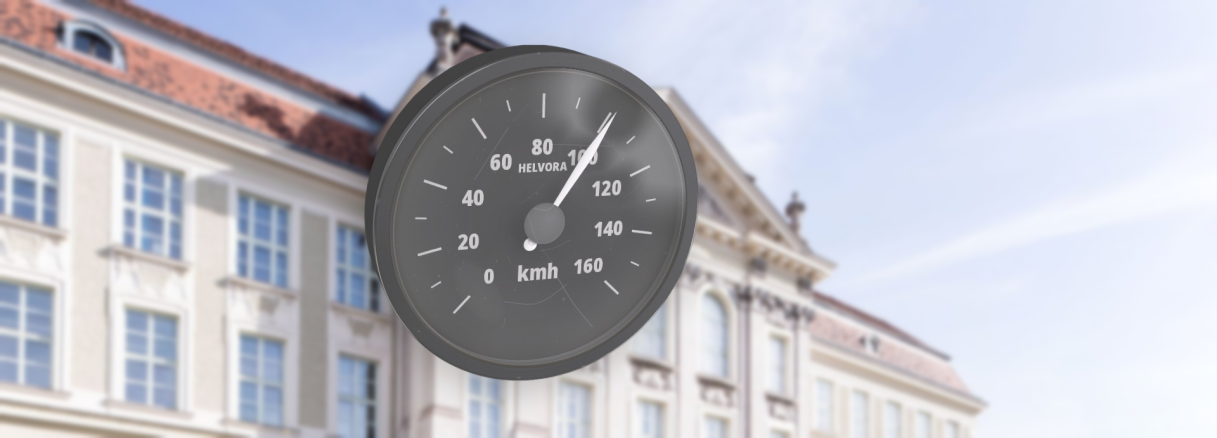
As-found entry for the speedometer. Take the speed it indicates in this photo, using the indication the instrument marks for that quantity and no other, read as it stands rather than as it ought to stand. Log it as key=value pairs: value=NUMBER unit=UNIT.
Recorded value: value=100 unit=km/h
